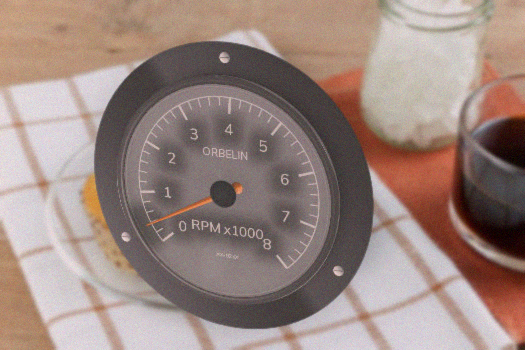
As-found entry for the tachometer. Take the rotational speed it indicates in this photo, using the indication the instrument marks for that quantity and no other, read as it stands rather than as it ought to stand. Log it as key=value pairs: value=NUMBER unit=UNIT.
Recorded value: value=400 unit=rpm
